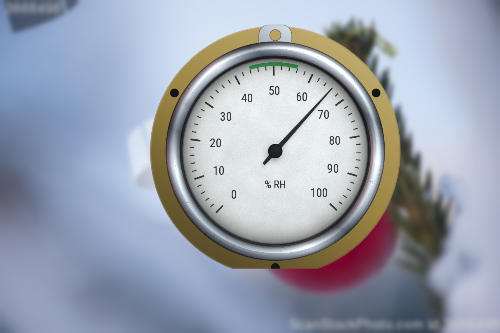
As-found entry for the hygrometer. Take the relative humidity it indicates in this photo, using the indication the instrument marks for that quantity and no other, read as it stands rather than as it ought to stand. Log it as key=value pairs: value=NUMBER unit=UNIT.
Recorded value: value=66 unit=%
